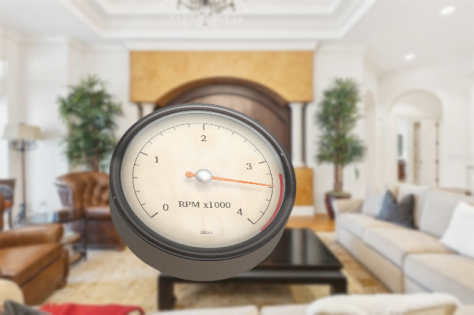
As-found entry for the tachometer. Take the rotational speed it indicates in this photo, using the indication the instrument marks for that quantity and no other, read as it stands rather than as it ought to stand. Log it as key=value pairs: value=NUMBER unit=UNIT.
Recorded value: value=3400 unit=rpm
